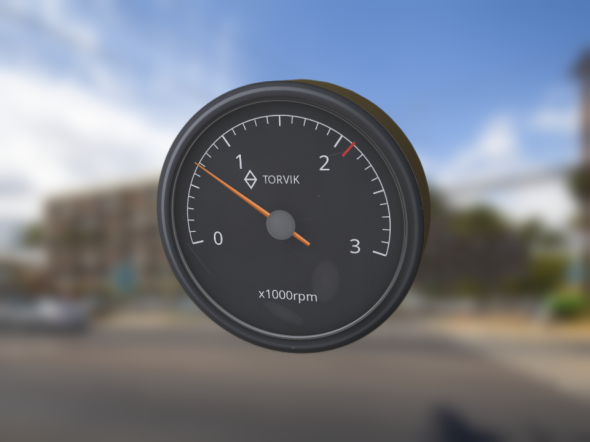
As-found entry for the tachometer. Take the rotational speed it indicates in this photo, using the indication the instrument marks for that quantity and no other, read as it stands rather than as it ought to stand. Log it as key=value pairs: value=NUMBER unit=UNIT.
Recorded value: value=700 unit=rpm
